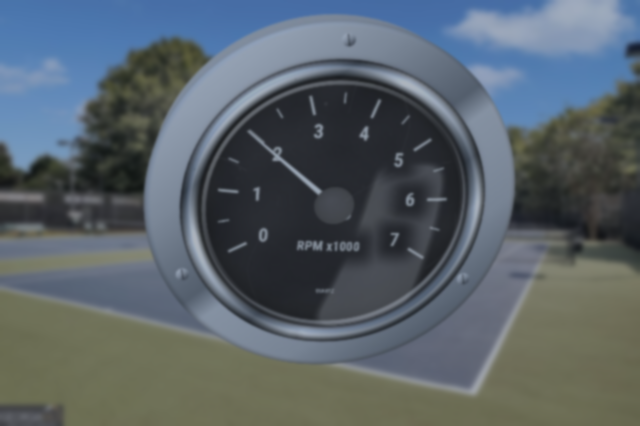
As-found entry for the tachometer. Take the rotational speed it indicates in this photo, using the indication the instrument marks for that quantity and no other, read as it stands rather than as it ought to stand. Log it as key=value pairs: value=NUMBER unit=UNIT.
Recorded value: value=2000 unit=rpm
